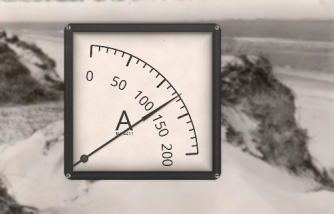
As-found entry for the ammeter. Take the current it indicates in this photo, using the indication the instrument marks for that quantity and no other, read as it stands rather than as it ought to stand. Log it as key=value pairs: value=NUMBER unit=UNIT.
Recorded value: value=125 unit=A
